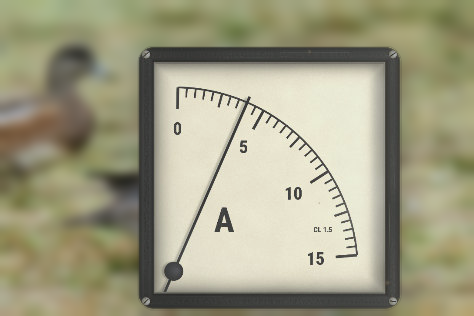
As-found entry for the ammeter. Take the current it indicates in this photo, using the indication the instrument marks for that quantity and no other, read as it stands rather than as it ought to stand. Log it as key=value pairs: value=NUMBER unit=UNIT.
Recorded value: value=4 unit=A
